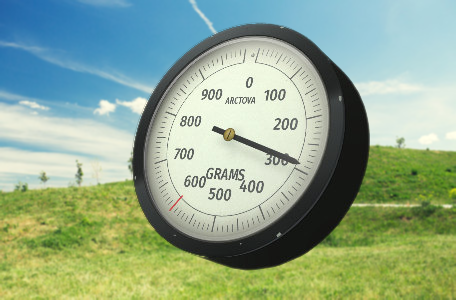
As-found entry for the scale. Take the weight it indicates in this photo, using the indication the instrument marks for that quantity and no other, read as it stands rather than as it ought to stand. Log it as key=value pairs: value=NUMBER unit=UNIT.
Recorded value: value=290 unit=g
